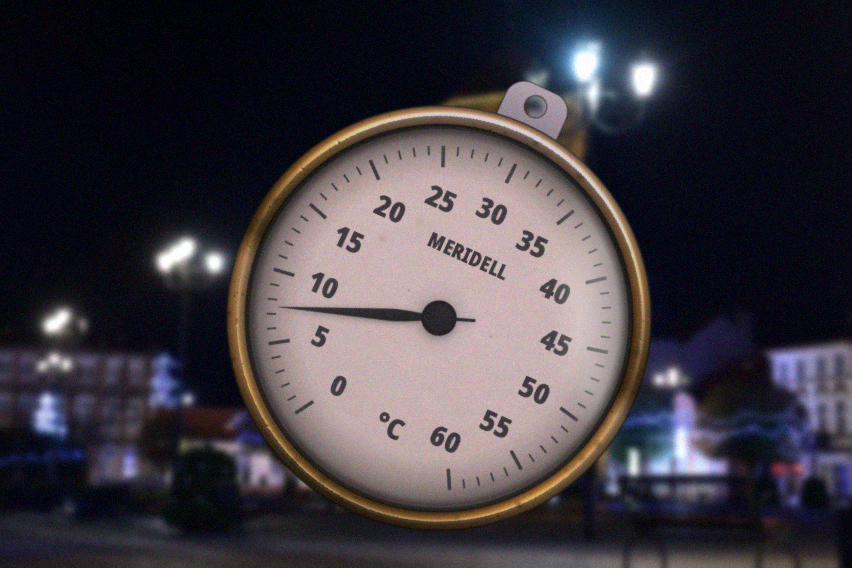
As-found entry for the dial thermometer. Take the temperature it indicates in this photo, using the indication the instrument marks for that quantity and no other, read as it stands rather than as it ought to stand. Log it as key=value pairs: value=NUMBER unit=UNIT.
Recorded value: value=7.5 unit=°C
